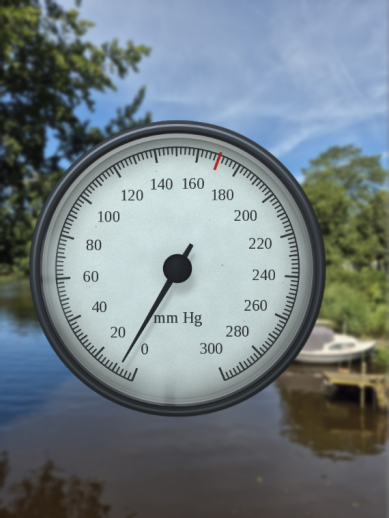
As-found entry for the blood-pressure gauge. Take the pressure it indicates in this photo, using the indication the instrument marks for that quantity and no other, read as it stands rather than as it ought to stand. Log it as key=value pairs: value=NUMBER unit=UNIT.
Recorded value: value=8 unit=mmHg
